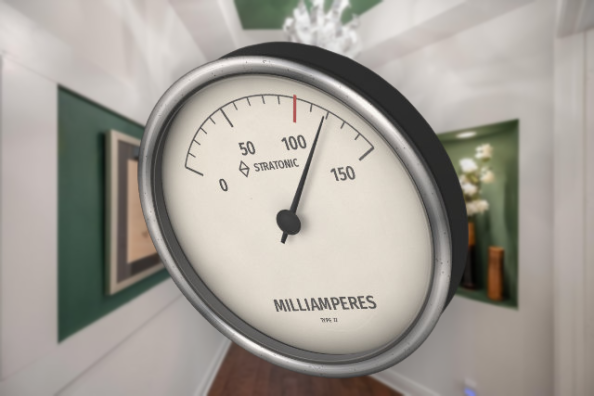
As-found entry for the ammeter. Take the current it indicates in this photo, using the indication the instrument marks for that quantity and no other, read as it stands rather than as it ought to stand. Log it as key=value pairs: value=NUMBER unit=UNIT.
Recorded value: value=120 unit=mA
